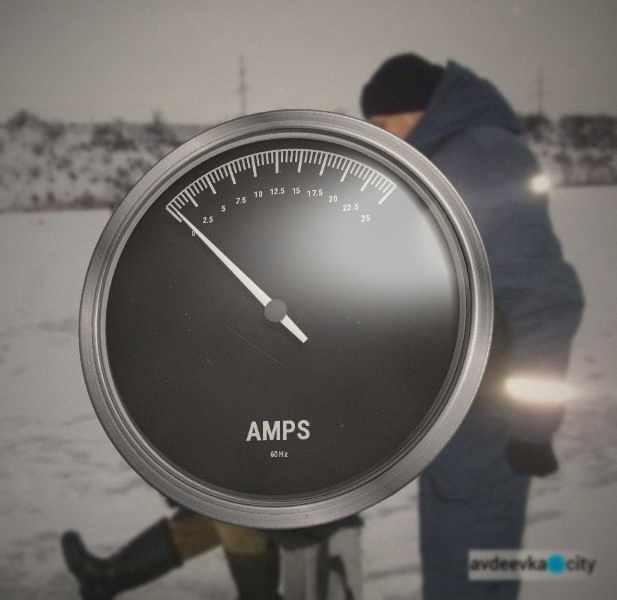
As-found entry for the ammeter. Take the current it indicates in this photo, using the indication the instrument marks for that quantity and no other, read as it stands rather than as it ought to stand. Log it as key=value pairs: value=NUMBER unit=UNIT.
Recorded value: value=0.5 unit=A
